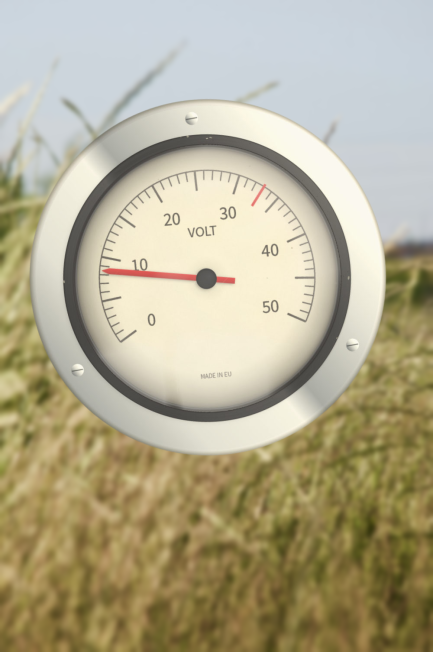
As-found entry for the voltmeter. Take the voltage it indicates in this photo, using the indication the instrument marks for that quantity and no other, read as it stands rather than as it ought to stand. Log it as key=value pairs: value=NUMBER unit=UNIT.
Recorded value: value=8.5 unit=V
